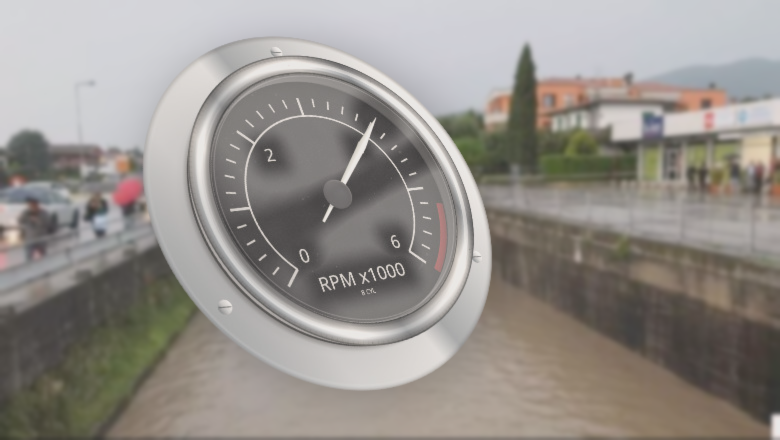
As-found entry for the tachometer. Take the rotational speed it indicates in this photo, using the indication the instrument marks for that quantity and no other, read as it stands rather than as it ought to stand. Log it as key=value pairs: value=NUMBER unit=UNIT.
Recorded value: value=4000 unit=rpm
